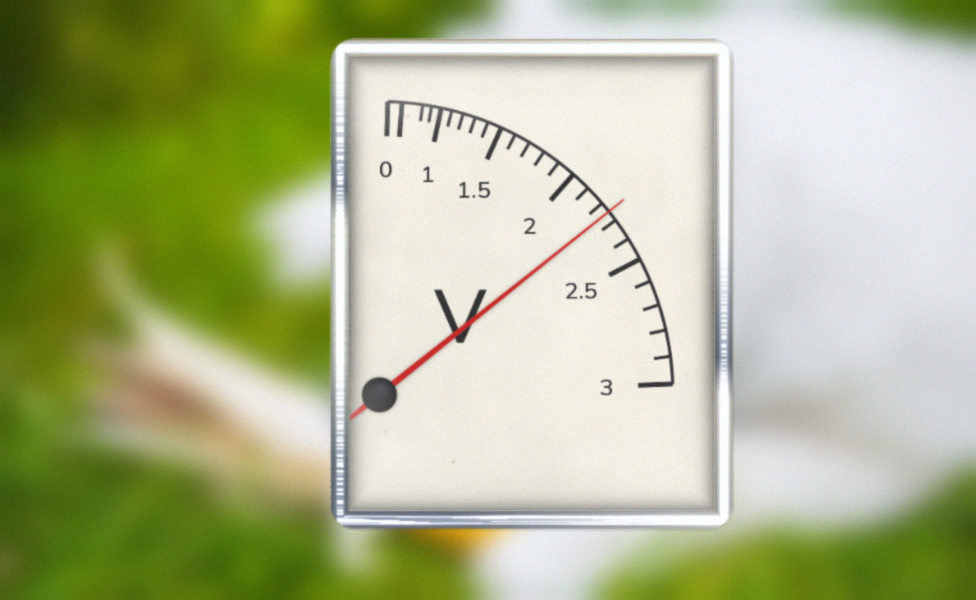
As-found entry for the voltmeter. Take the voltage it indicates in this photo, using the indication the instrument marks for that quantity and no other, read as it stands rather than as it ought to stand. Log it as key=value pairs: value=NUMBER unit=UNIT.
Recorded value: value=2.25 unit=V
